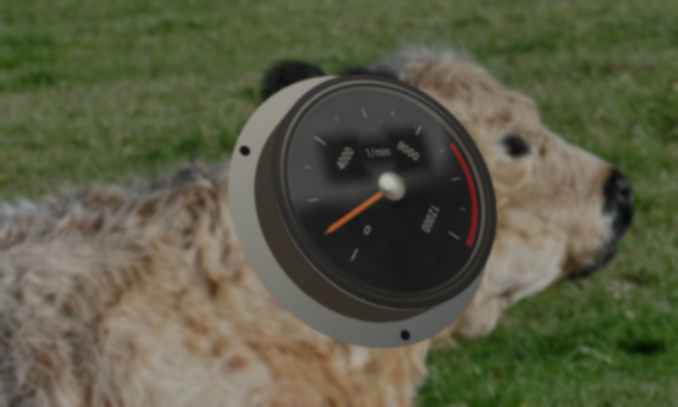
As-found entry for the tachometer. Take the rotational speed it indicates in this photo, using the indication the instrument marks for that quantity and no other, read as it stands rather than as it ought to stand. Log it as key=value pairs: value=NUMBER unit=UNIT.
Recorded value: value=1000 unit=rpm
